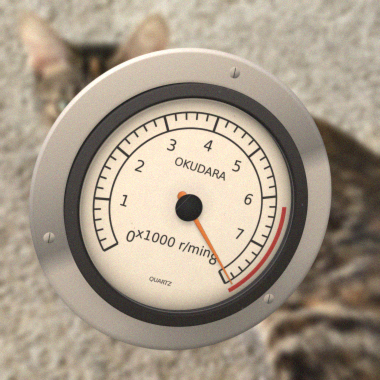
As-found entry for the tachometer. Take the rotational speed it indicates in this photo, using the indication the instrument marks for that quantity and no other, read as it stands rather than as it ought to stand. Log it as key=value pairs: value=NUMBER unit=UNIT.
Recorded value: value=7900 unit=rpm
